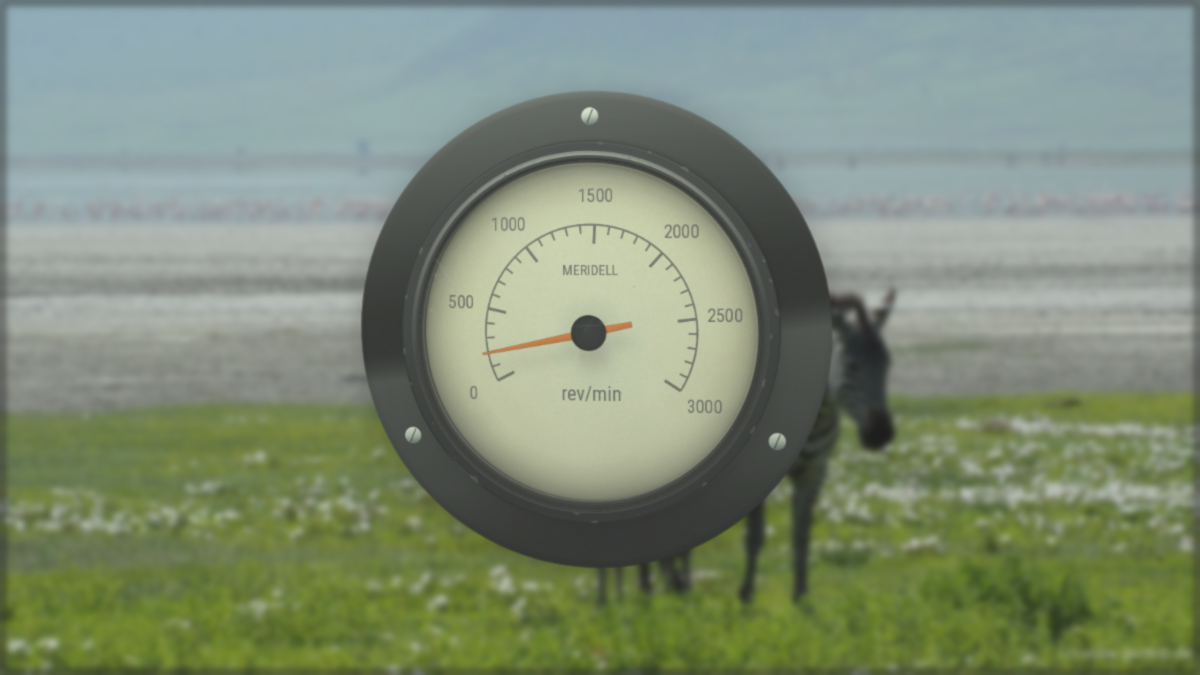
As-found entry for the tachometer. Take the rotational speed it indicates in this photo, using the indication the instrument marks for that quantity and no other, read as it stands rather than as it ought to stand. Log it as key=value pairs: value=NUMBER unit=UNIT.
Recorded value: value=200 unit=rpm
